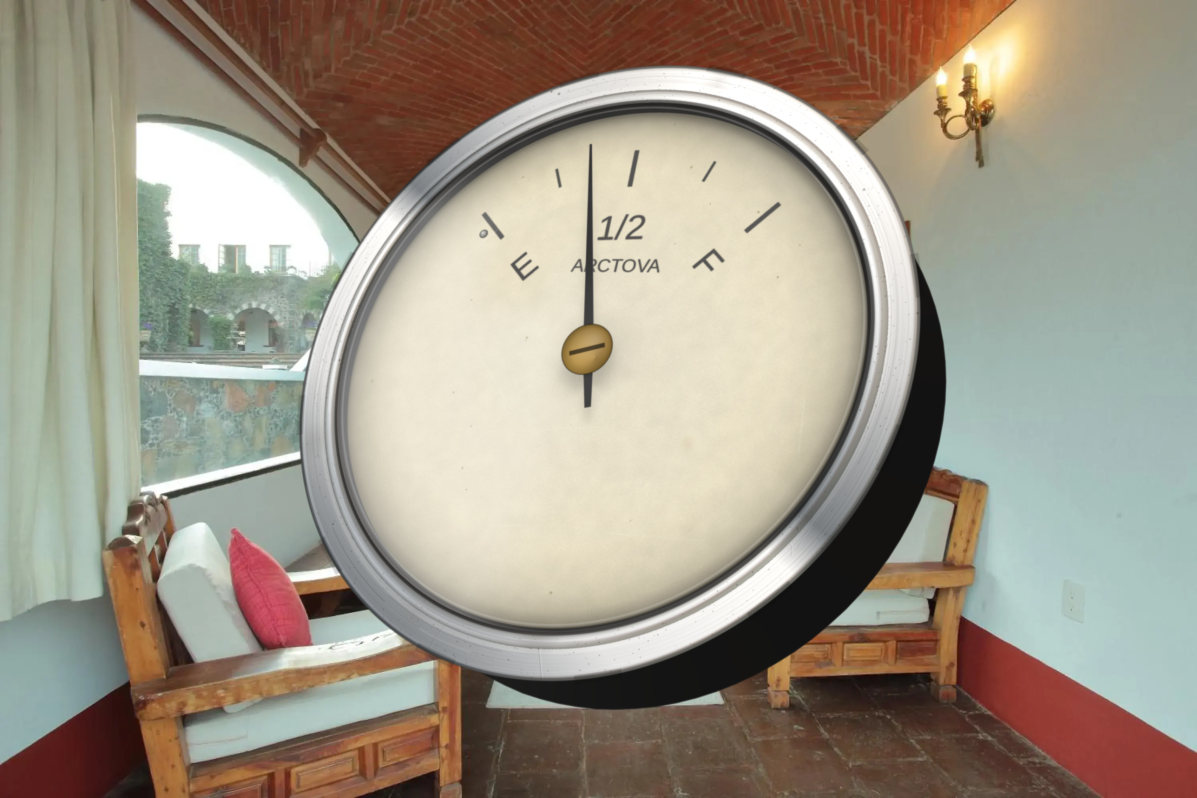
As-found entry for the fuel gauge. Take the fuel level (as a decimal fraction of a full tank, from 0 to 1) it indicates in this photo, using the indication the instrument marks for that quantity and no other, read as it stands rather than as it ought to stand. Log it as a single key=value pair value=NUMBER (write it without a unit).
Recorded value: value=0.375
